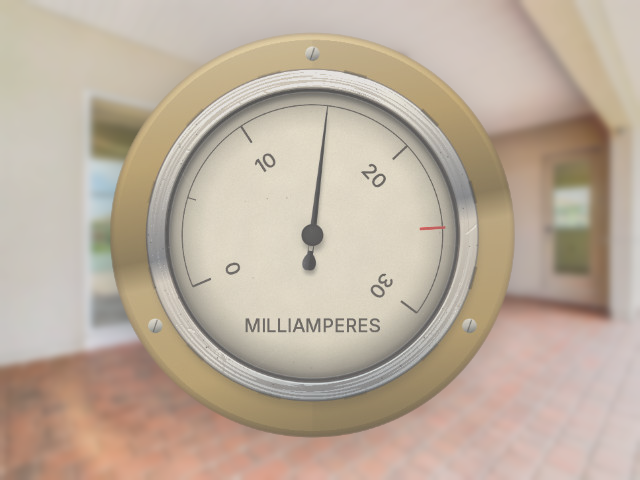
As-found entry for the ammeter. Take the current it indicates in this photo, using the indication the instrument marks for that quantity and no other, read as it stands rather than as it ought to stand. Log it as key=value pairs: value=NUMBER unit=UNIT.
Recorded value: value=15 unit=mA
